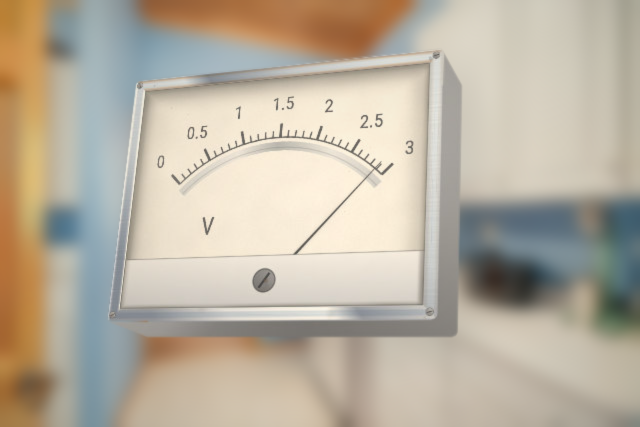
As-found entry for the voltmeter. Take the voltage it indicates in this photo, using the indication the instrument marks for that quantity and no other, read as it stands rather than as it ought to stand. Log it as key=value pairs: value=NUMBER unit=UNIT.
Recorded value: value=2.9 unit=V
